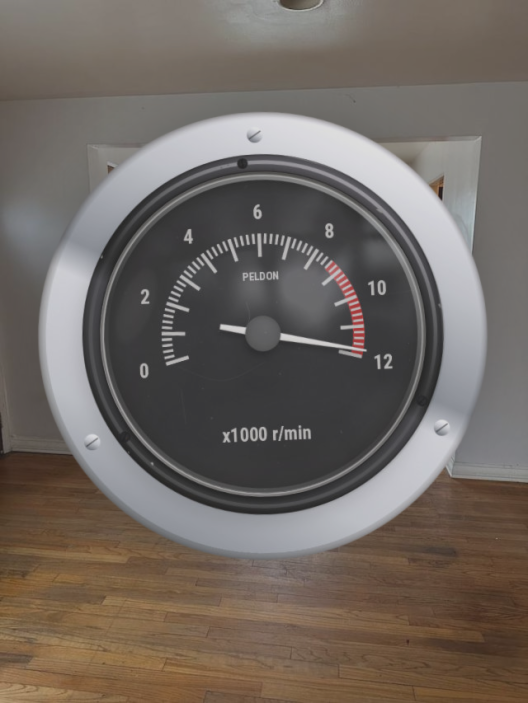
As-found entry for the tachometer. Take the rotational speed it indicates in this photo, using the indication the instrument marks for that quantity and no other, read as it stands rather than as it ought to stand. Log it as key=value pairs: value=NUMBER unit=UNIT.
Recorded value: value=11800 unit=rpm
